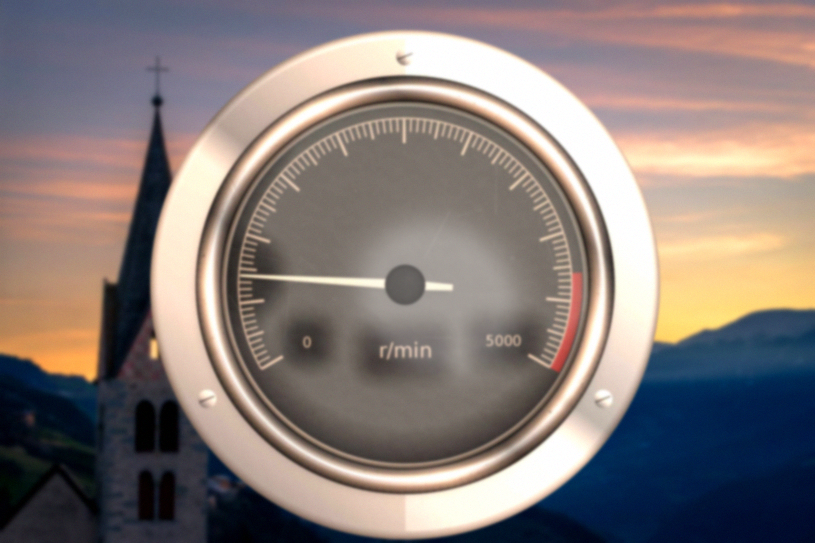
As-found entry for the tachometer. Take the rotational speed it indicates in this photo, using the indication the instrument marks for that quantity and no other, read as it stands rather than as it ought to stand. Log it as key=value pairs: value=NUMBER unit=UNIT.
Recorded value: value=700 unit=rpm
